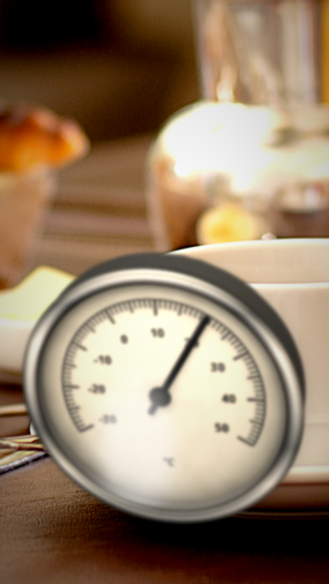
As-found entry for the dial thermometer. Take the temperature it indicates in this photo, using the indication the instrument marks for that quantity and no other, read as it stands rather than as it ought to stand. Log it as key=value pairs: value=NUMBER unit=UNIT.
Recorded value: value=20 unit=°C
